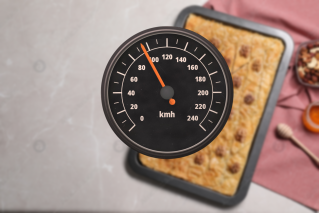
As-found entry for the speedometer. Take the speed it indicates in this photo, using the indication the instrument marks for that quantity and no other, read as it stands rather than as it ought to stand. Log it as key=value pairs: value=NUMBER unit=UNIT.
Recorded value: value=95 unit=km/h
